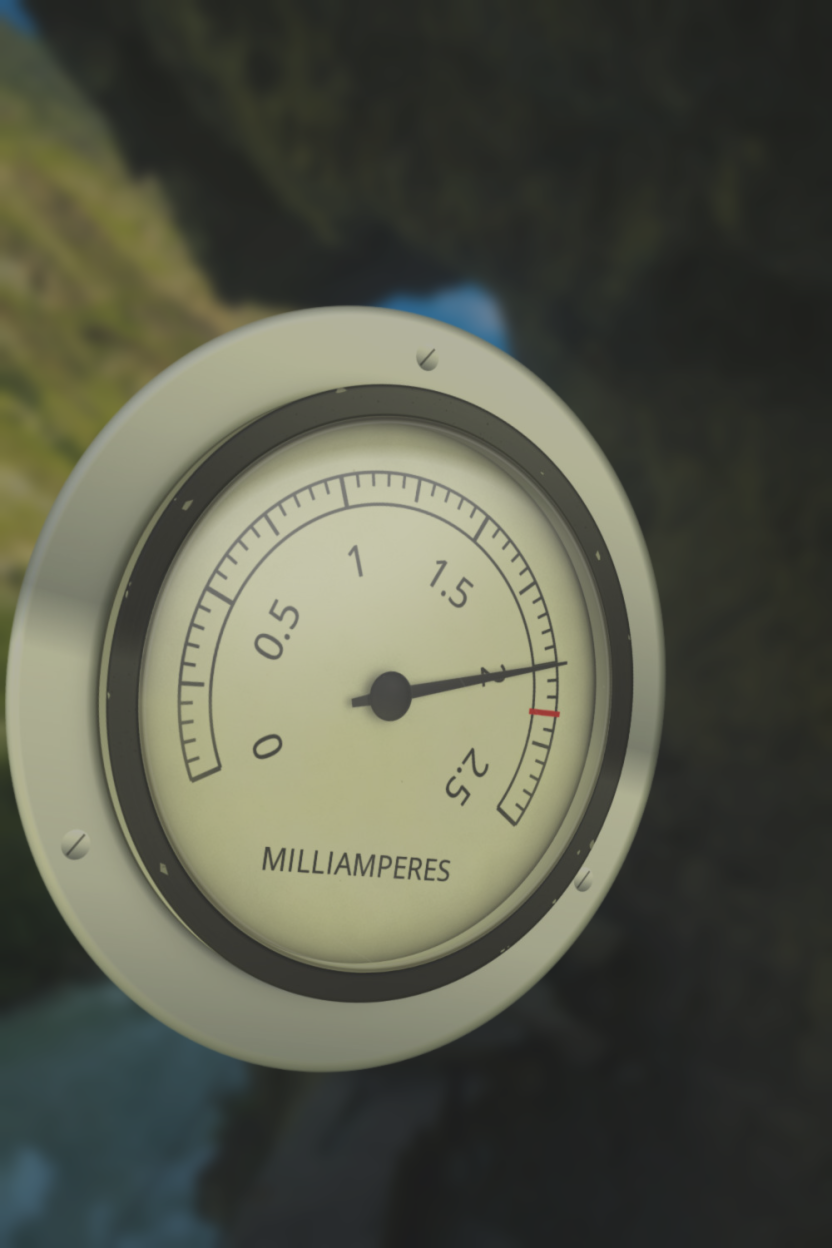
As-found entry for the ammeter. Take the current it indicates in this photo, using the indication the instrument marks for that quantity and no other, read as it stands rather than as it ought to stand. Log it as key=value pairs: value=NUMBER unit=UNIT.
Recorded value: value=2 unit=mA
